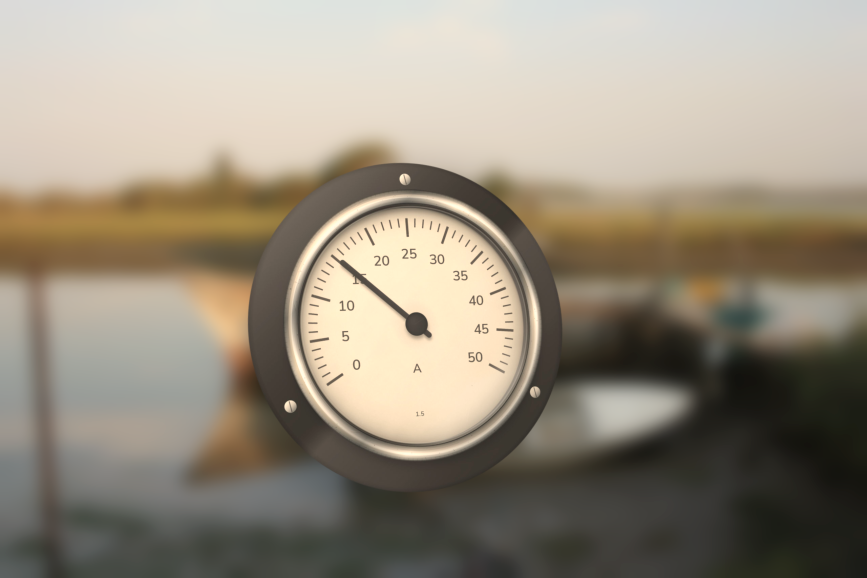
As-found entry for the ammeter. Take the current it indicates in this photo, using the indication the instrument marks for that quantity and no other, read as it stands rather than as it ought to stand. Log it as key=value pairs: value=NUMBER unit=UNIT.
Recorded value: value=15 unit=A
